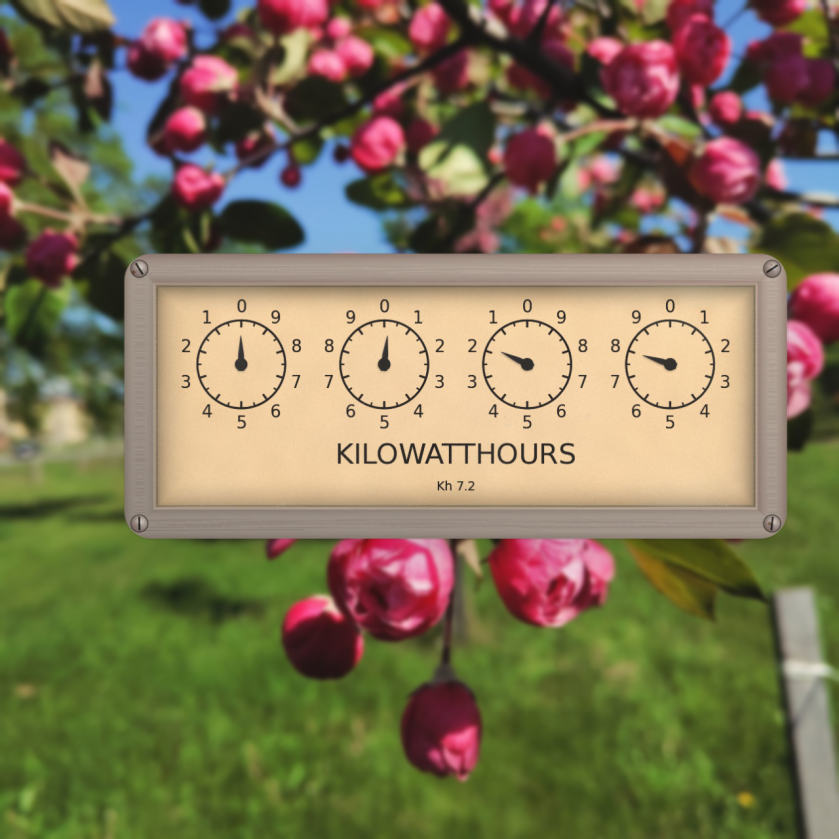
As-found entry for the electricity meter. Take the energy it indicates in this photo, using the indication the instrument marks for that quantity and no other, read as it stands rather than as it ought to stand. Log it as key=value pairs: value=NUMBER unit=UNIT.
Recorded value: value=18 unit=kWh
